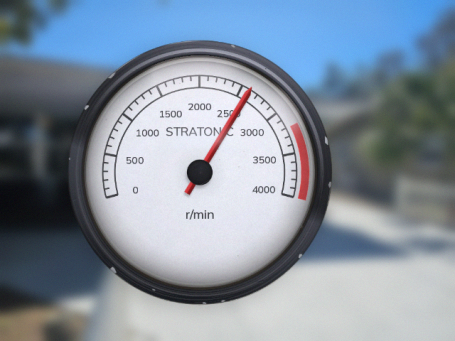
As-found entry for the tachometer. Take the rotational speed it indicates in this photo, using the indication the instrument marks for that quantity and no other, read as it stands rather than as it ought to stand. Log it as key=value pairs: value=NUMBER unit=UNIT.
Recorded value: value=2600 unit=rpm
